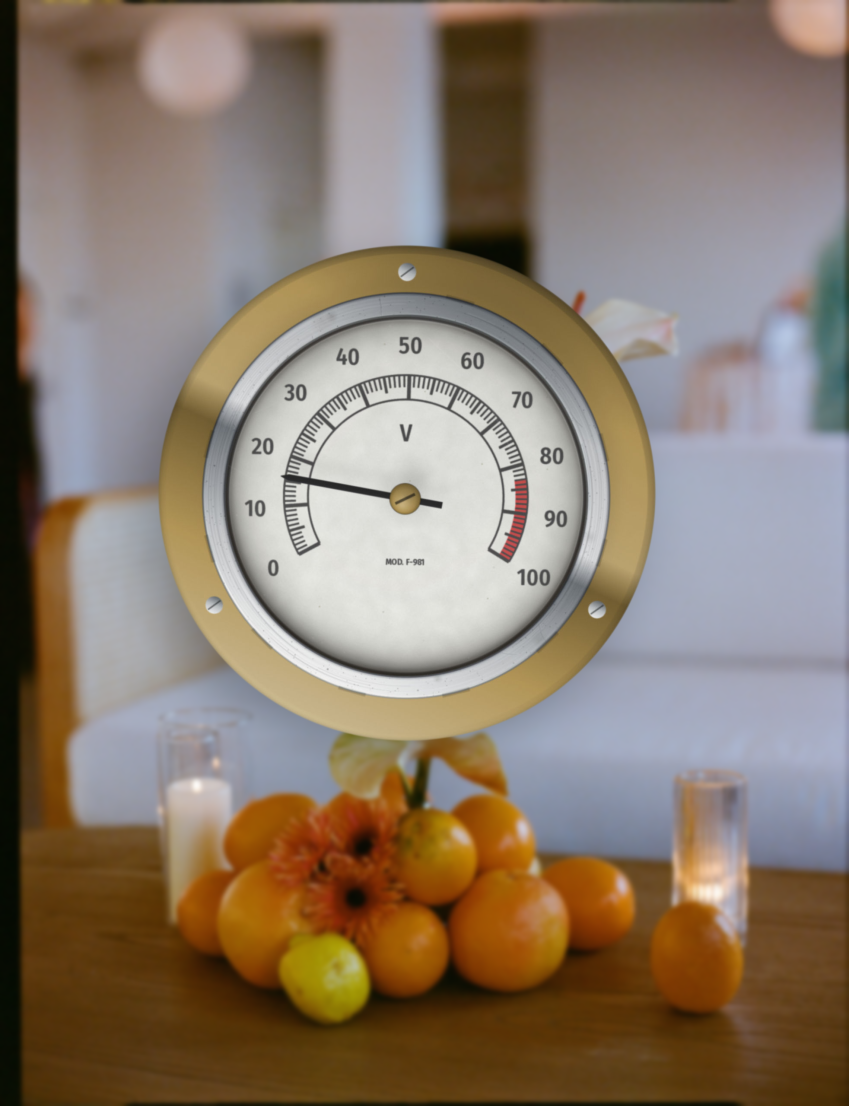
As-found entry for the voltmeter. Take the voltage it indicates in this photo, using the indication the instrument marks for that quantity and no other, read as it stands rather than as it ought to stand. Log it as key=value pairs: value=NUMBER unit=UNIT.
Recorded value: value=16 unit=V
